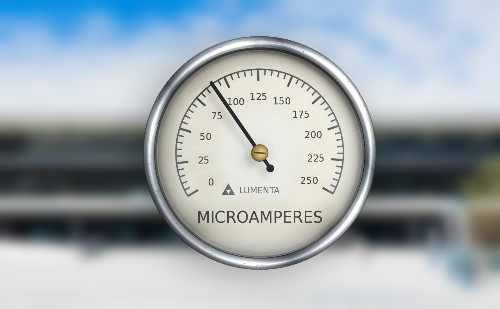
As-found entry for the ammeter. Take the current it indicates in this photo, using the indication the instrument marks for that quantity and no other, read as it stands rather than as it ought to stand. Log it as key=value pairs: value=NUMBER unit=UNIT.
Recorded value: value=90 unit=µA
